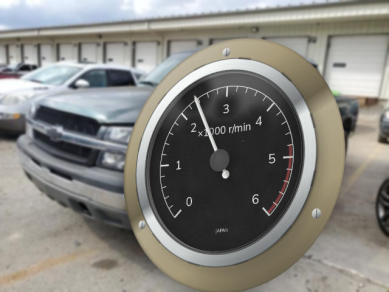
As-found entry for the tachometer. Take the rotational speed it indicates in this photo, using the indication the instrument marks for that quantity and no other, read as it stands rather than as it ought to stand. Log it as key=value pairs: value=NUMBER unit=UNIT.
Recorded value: value=2400 unit=rpm
